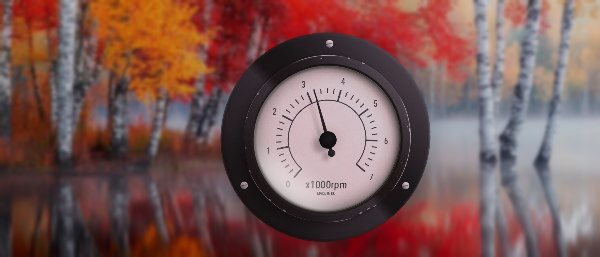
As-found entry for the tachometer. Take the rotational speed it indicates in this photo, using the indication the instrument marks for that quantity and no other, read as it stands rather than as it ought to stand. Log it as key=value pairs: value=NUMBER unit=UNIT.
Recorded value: value=3200 unit=rpm
